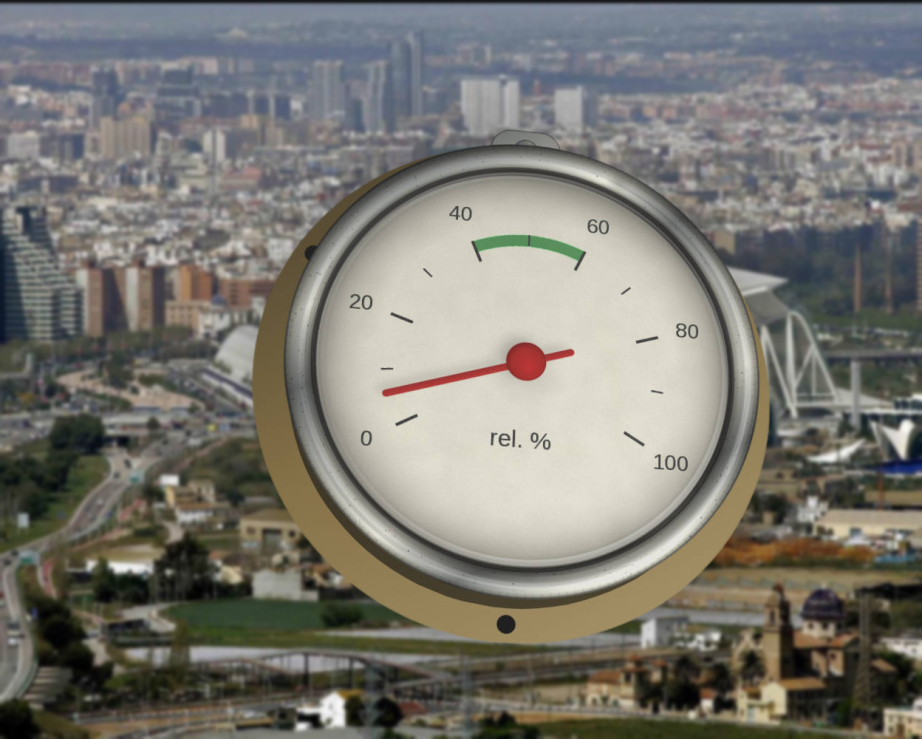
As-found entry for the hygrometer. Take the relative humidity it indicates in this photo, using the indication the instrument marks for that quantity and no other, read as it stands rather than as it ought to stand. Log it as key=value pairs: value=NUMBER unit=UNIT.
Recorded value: value=5 unit=%
